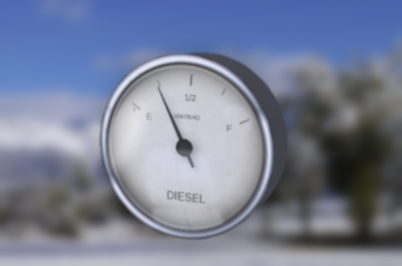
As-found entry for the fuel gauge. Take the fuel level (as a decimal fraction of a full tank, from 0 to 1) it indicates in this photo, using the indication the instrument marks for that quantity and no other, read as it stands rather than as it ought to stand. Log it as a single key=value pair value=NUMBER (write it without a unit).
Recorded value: value=0.25
